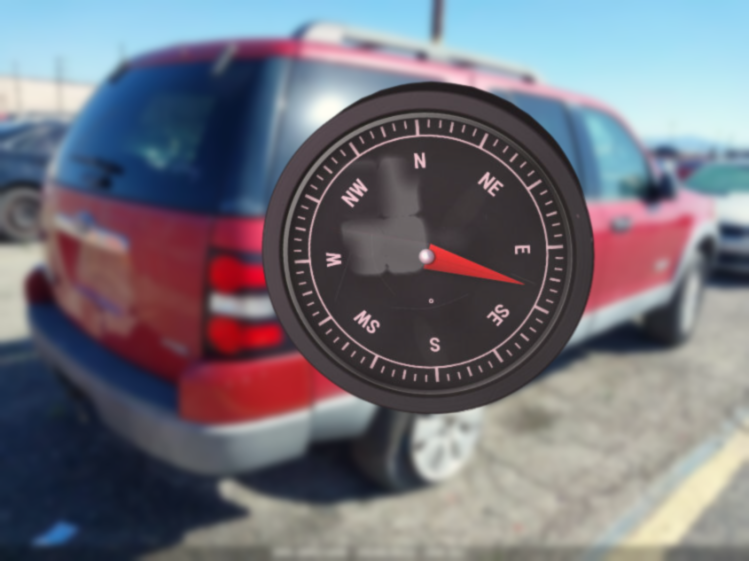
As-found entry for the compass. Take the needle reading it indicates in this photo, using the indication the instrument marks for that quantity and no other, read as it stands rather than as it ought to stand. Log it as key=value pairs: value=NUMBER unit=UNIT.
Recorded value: value=110 unit=°
